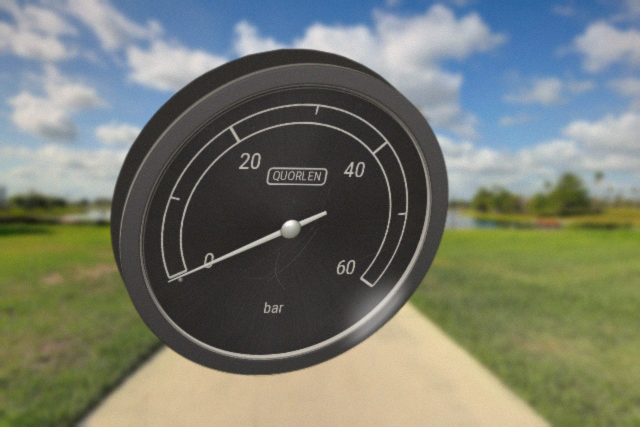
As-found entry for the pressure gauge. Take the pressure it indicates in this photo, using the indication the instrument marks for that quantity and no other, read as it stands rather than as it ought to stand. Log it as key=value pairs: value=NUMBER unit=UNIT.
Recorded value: value=0 unit=bar
